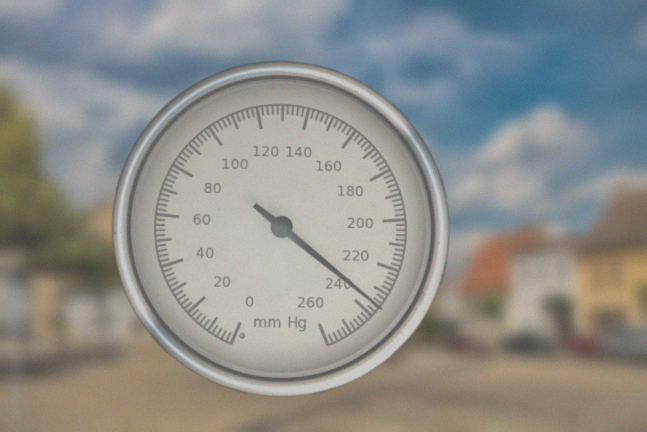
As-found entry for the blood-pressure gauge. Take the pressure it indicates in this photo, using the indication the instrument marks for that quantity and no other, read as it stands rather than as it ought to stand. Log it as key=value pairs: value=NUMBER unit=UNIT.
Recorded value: value=236 unit=mmHg
